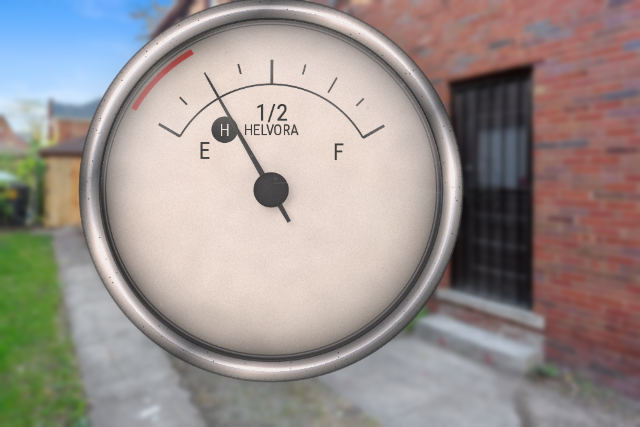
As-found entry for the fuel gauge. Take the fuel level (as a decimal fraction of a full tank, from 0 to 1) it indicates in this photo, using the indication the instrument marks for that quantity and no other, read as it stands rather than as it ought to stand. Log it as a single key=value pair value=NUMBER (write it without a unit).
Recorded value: value=0.25
